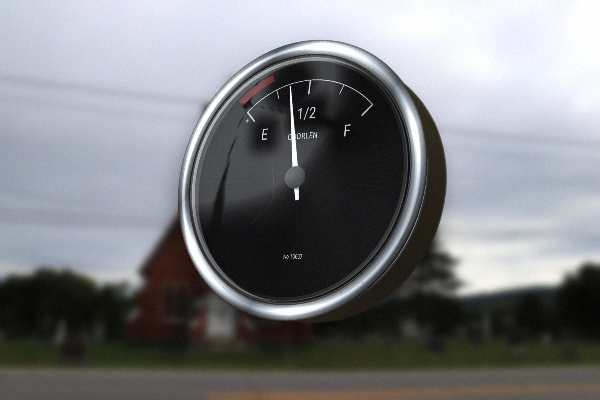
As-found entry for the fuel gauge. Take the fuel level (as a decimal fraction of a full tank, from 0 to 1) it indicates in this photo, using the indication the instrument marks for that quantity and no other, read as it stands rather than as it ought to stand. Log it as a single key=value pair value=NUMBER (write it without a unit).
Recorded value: value=0.375
